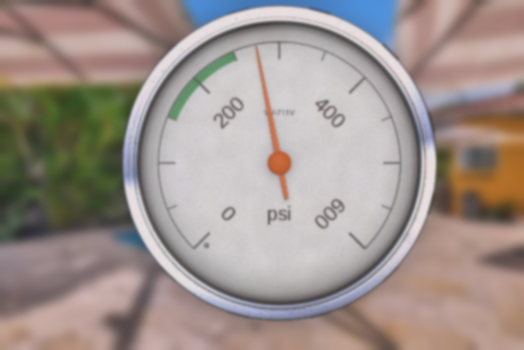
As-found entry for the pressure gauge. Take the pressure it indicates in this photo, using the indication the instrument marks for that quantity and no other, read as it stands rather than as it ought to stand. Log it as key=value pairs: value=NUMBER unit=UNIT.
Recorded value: value=275 unit=psi
